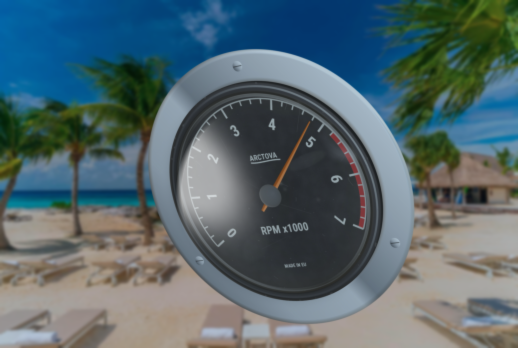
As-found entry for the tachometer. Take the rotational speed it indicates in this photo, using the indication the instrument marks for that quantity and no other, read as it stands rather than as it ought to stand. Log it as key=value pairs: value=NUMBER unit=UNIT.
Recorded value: value=4800 unit=rpm
